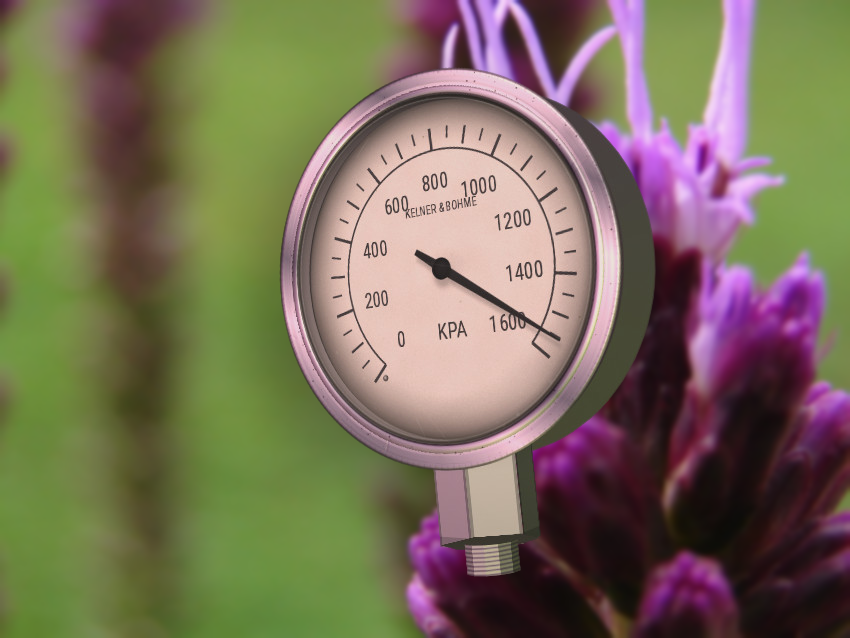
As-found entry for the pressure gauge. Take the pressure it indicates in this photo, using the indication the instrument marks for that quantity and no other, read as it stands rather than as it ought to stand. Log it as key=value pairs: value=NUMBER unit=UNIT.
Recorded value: value=1550 unit=kPa
